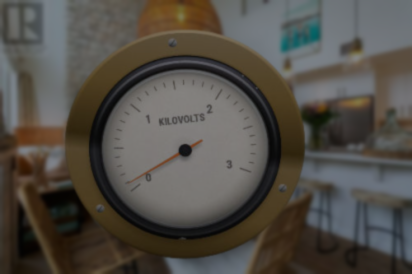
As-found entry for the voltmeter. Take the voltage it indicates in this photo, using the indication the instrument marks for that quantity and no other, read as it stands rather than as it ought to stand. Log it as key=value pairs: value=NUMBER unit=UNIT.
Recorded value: value=0.1 unit=kV
